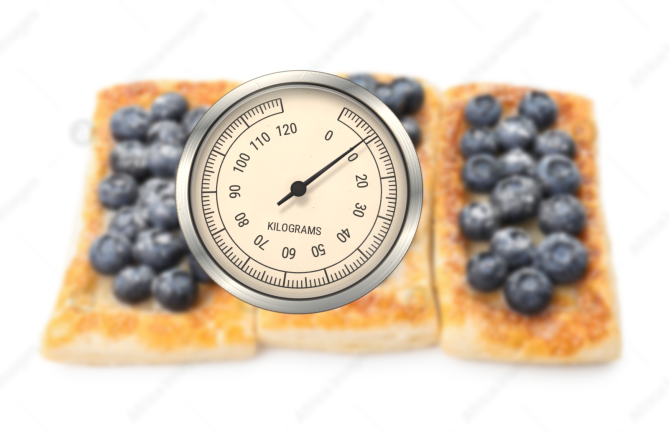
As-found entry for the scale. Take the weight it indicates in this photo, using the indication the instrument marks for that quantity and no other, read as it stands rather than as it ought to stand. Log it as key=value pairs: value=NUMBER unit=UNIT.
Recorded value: value=9 unit=kg
